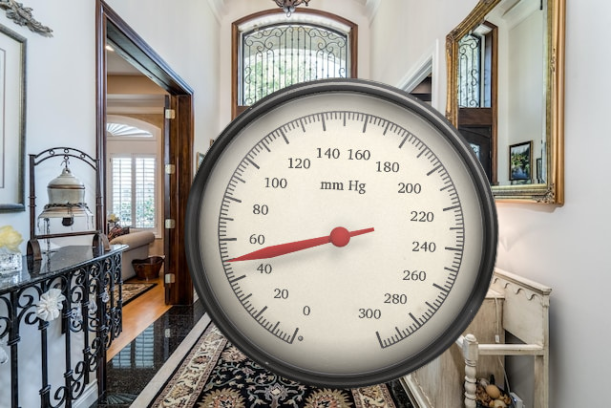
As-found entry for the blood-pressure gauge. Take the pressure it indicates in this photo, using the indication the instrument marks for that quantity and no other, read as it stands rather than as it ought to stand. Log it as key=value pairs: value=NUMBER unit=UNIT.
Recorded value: value=50 unit=mmHg
